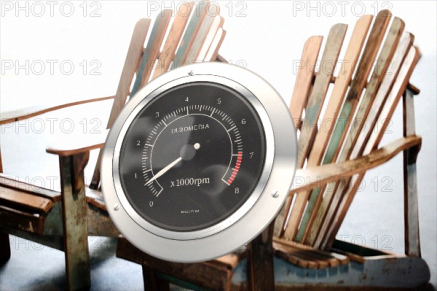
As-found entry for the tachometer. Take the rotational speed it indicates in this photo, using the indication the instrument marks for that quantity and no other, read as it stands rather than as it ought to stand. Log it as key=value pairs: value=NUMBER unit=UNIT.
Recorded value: value=500 unit=rpm
